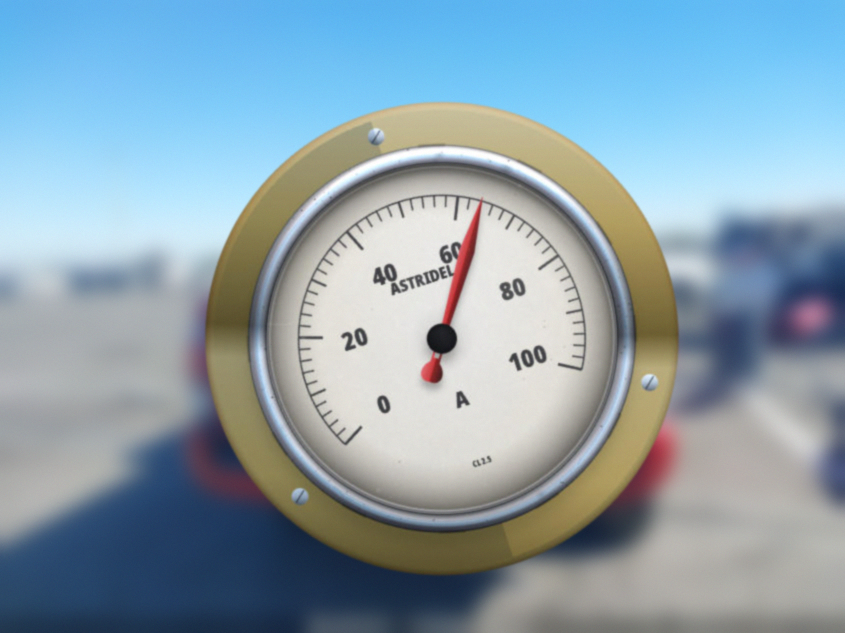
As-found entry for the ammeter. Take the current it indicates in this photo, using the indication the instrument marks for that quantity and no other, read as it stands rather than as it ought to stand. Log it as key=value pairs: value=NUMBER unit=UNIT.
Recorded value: value=64 unit=A
